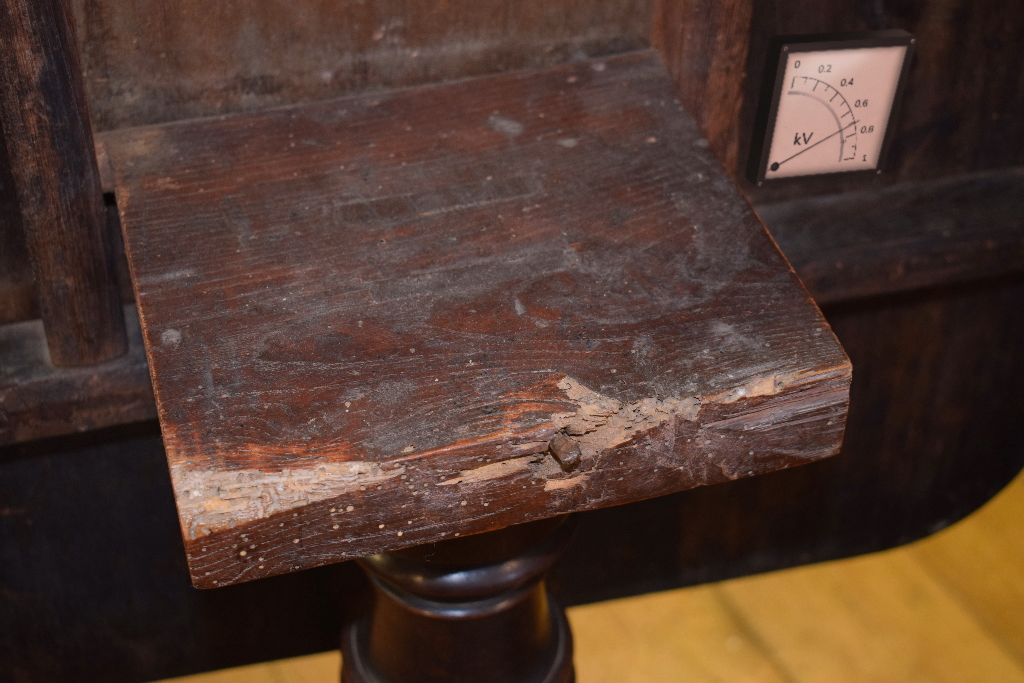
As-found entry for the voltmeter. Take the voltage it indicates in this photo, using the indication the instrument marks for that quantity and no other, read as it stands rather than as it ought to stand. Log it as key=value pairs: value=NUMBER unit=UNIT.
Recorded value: value=0.7 unit=kV
